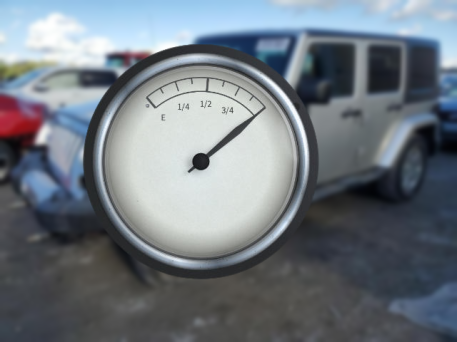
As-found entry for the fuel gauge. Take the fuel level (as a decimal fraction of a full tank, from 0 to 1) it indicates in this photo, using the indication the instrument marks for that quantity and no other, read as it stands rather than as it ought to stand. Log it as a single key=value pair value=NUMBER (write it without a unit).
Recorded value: value=1
